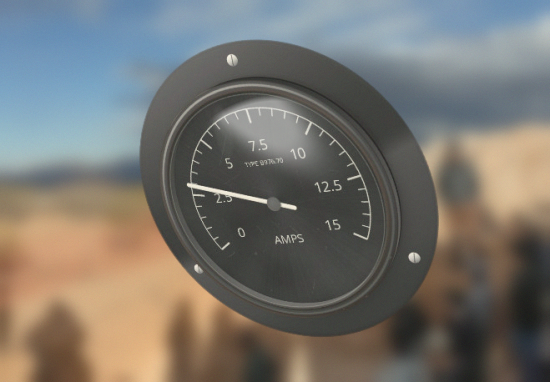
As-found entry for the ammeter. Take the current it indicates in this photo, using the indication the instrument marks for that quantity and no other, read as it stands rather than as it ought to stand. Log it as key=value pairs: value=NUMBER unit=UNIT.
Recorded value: value=3 unit=A
